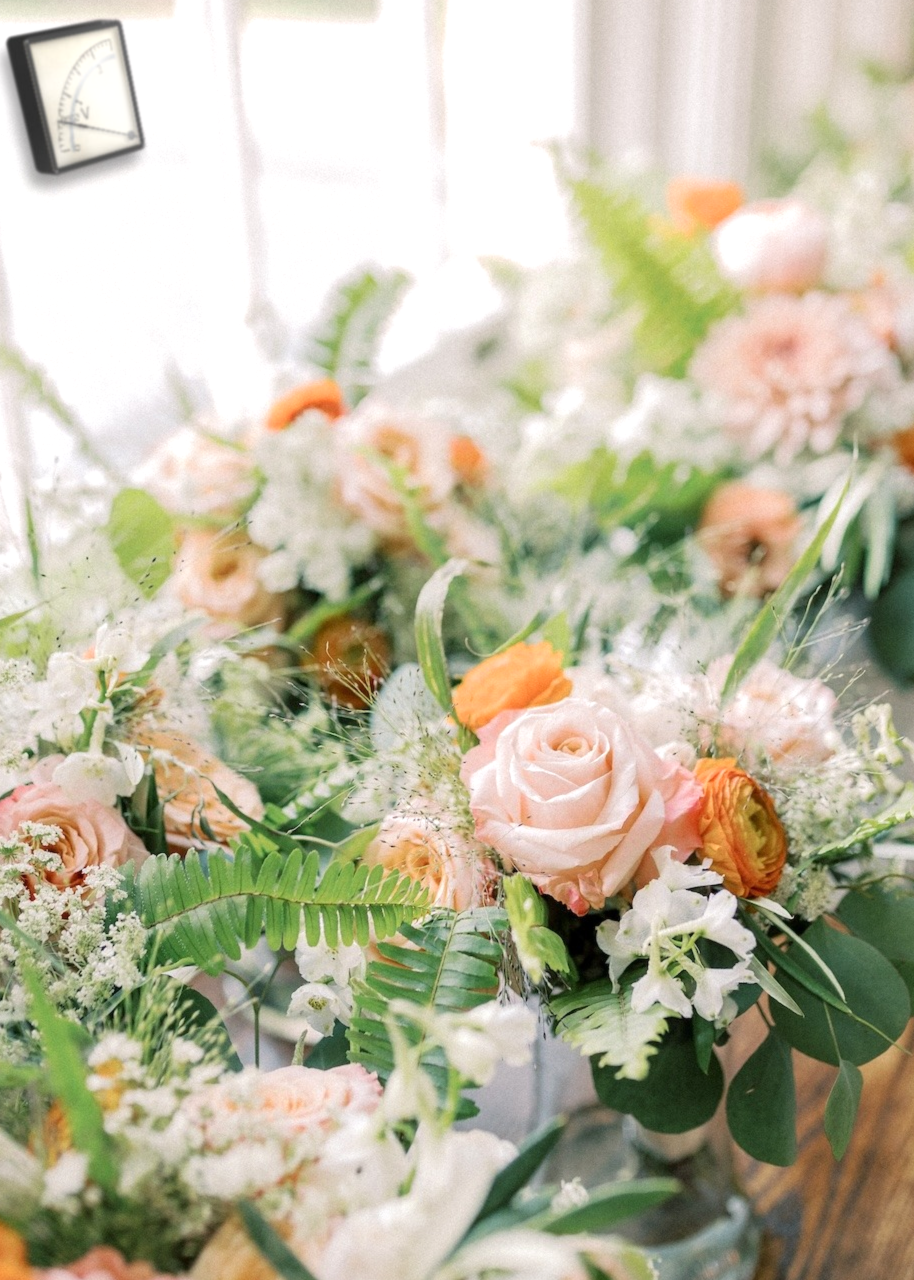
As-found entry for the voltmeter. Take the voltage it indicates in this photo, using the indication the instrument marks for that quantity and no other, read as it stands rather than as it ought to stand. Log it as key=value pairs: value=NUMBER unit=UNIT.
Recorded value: value=0.5 unit=V
